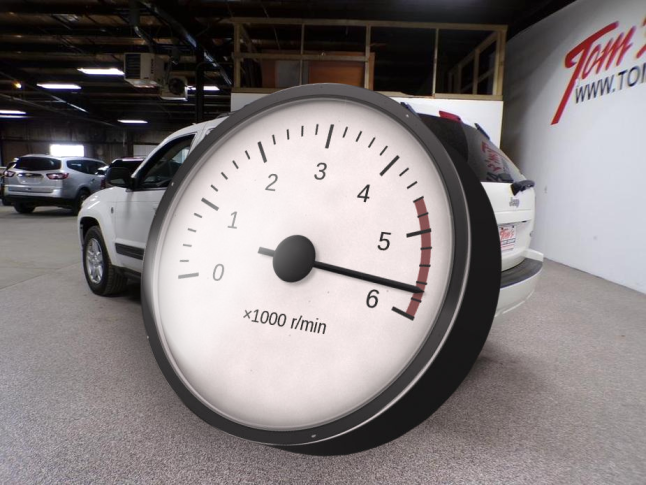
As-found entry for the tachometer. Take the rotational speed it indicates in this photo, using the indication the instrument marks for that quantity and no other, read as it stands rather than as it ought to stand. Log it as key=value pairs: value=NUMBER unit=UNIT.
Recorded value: value=5700 unit=rpm
